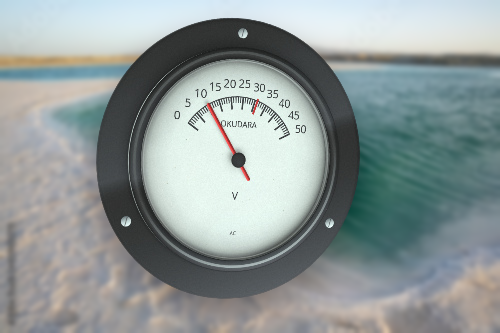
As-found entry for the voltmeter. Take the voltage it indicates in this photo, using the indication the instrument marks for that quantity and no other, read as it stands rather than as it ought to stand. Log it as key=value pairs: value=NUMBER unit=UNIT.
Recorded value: value=10 unit=V
